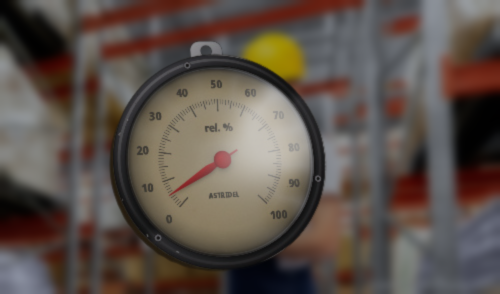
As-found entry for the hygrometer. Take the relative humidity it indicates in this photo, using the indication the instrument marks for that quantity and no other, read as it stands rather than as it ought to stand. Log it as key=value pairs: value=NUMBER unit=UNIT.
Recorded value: value=5 unit=%
